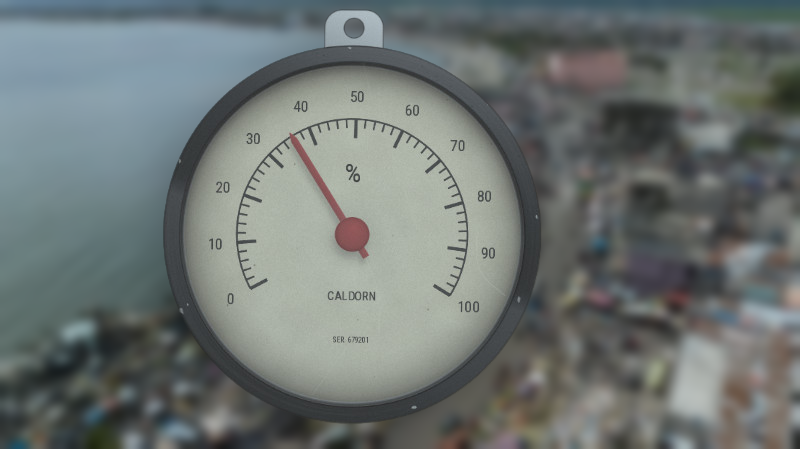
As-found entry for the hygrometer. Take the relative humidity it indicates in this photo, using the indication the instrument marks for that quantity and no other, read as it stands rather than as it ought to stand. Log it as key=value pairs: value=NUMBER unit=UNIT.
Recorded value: value=36 unit=%
